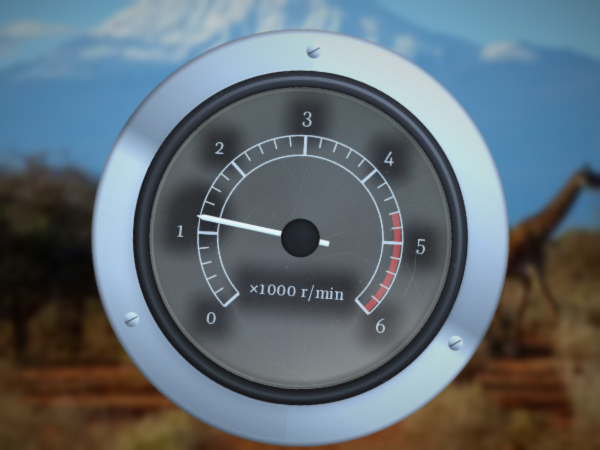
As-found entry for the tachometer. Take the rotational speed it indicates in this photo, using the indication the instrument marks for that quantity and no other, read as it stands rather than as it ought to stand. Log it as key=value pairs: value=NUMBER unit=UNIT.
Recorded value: value=1200 unit=rpm
